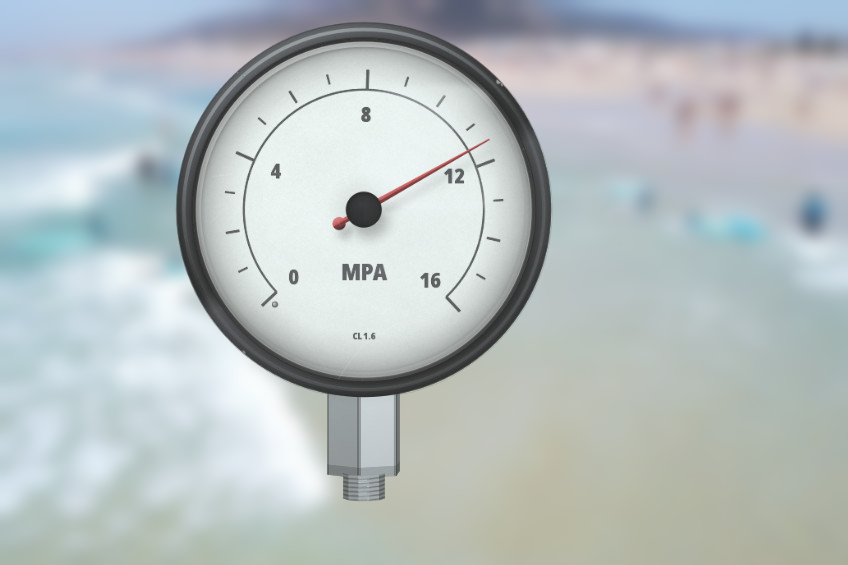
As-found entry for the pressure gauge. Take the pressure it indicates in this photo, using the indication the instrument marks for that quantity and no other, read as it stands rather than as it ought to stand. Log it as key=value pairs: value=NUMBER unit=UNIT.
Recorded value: value=11.5 unit=MPa
